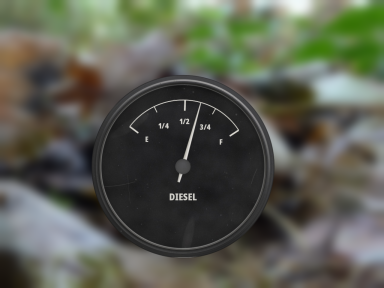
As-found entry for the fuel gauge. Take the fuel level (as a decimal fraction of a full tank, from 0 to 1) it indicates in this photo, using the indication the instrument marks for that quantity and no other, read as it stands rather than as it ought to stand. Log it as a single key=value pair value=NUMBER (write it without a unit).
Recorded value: value=0.625
